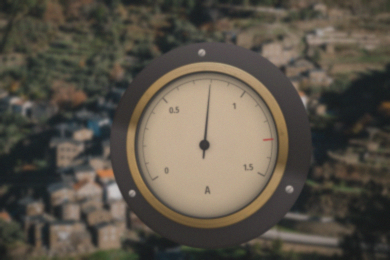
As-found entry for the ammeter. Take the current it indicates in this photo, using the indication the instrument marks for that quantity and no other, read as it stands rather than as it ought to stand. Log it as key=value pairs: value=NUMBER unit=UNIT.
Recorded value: value=0.8 unit=A
